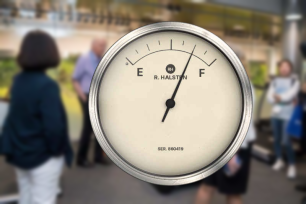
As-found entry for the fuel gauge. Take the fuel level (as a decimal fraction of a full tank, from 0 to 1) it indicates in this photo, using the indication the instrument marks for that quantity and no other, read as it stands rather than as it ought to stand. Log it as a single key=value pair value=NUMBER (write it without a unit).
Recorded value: value=0.75
